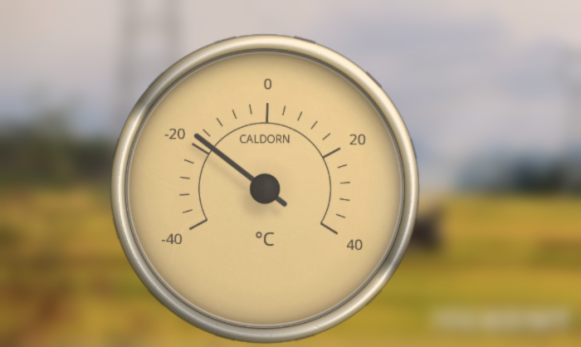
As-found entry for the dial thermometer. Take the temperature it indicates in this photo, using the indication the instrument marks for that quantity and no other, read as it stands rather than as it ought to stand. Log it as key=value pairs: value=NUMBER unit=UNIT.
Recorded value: value=-18 unit=°C
